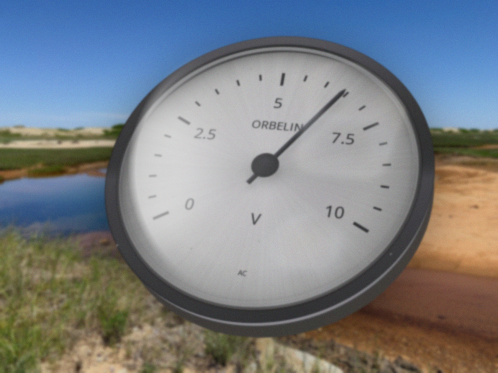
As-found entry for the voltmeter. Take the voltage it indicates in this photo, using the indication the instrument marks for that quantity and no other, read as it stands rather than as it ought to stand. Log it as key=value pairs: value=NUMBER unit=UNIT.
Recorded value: value=6.5 unit=V
